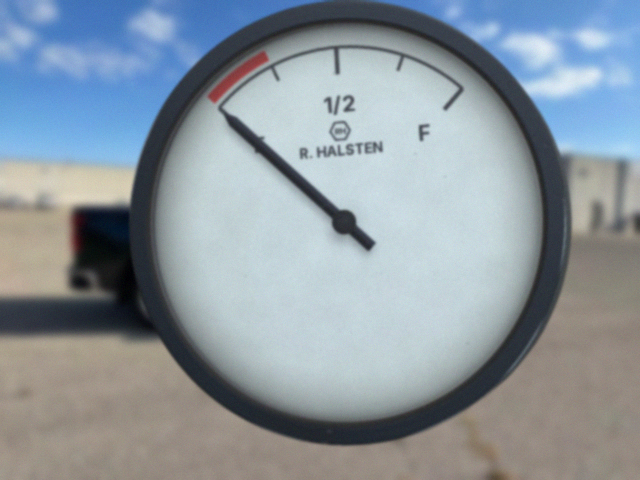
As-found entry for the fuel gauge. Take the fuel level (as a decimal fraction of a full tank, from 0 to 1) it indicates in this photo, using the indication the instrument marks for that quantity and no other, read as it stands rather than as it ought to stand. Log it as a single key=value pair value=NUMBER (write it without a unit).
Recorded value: value=0
